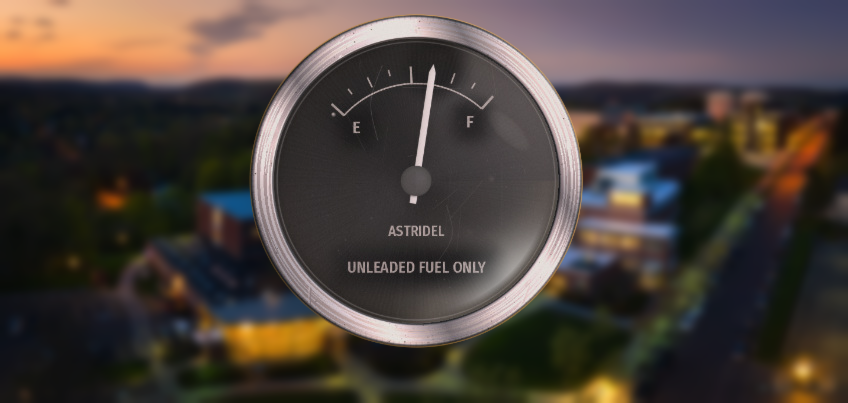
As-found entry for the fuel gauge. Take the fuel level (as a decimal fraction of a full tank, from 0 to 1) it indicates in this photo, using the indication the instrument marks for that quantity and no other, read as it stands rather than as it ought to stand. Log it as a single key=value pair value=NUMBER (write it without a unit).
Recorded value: value=0.625
